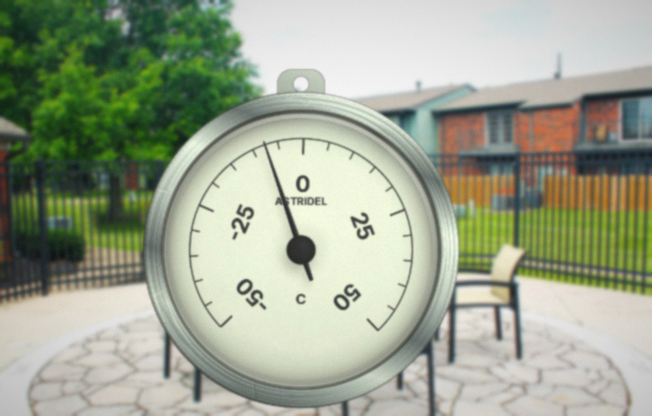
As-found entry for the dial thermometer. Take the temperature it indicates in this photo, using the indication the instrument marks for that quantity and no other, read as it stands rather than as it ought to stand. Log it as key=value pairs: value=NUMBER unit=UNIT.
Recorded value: value=-7.5 unit=°C
